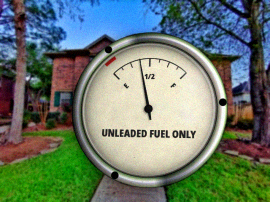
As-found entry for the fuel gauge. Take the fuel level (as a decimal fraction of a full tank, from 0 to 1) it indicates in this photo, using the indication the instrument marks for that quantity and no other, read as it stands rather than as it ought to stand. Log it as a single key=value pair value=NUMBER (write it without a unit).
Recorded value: value=0.375
